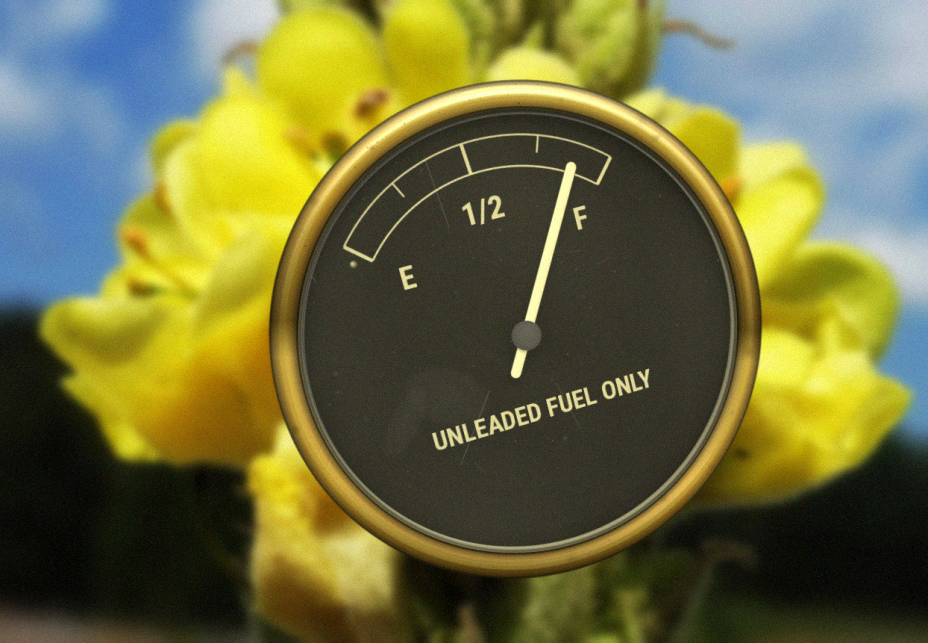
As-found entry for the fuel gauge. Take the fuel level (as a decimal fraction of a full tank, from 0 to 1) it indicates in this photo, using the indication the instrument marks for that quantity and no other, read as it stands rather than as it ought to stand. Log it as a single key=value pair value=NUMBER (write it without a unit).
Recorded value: value=0.875
